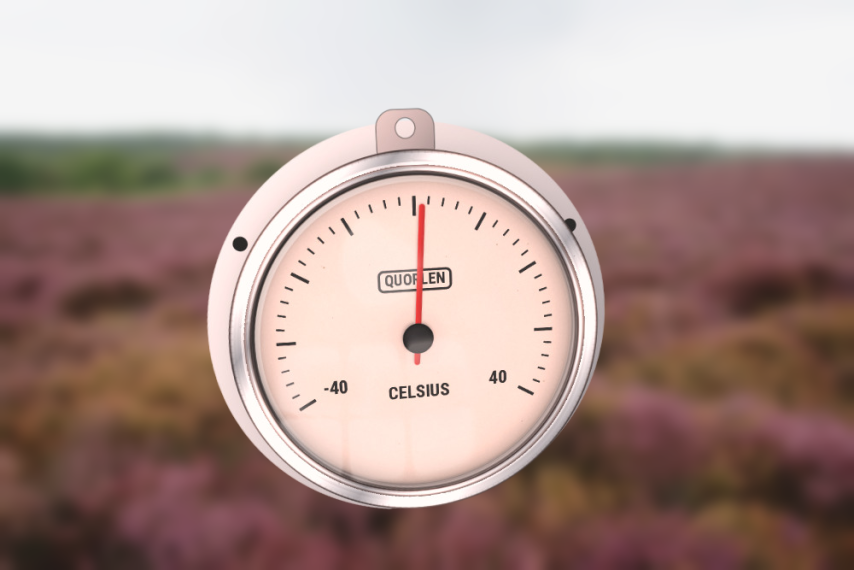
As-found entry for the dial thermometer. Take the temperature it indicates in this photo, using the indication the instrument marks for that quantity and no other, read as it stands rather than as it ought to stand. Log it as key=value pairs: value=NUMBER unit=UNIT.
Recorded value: value=1 unit=°C
